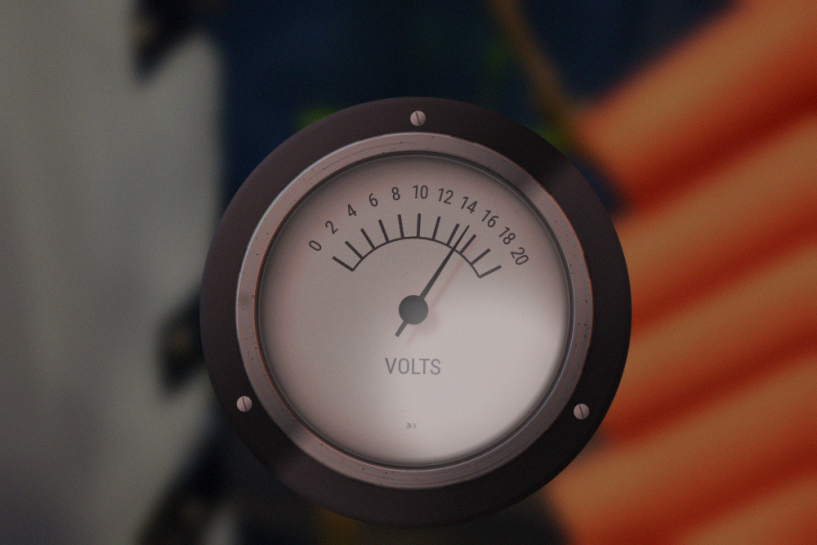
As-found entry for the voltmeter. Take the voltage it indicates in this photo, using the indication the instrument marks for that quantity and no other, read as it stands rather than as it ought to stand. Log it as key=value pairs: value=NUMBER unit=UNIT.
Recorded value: value=15 unit=V
